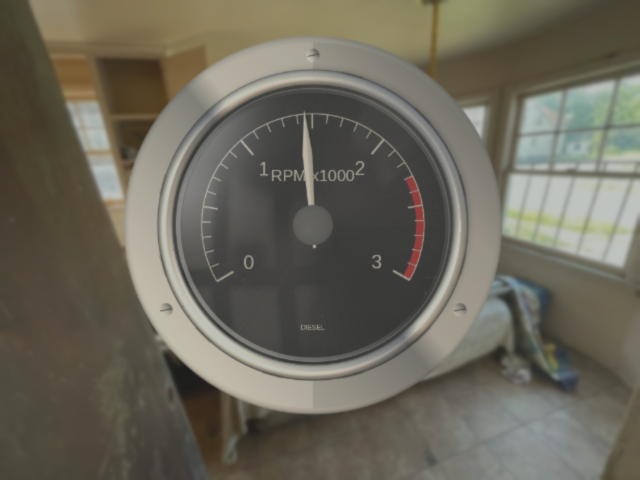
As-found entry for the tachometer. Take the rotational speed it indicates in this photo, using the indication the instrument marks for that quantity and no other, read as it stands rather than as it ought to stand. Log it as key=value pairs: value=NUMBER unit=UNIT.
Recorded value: value=1450 unit=rpm
